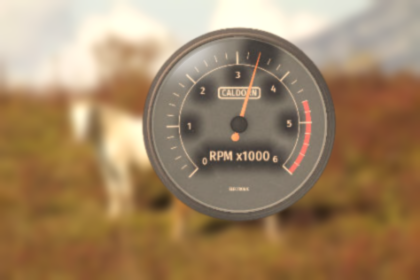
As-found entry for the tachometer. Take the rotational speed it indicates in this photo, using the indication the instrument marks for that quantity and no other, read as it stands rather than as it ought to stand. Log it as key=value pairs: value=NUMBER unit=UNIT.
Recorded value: value=3400 unit=rpm
